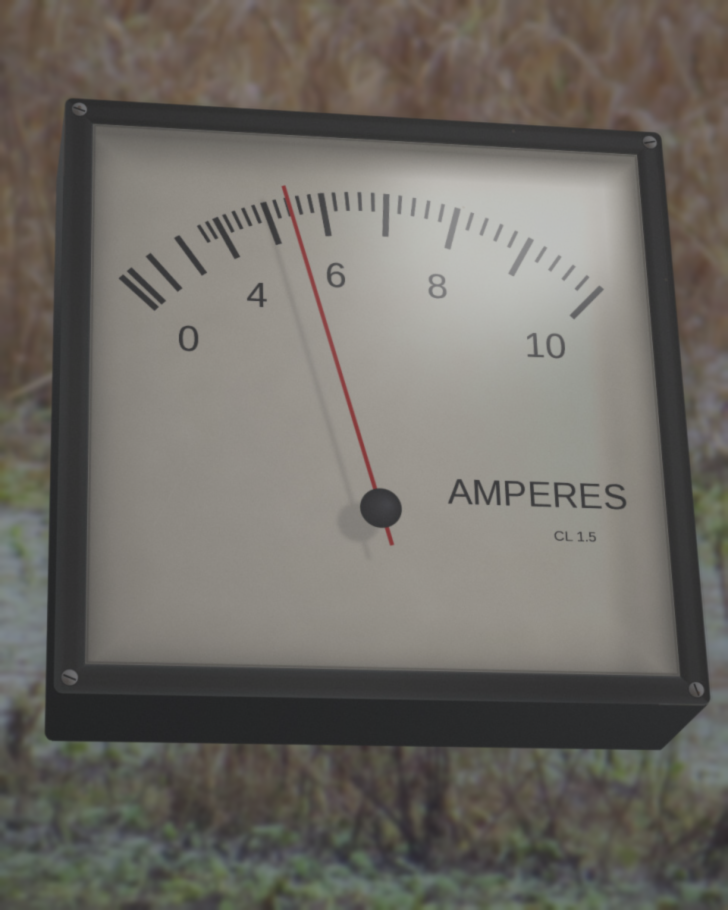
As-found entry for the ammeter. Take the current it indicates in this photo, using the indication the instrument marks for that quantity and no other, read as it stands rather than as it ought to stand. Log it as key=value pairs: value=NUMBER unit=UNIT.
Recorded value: value=5.4 unit=A
